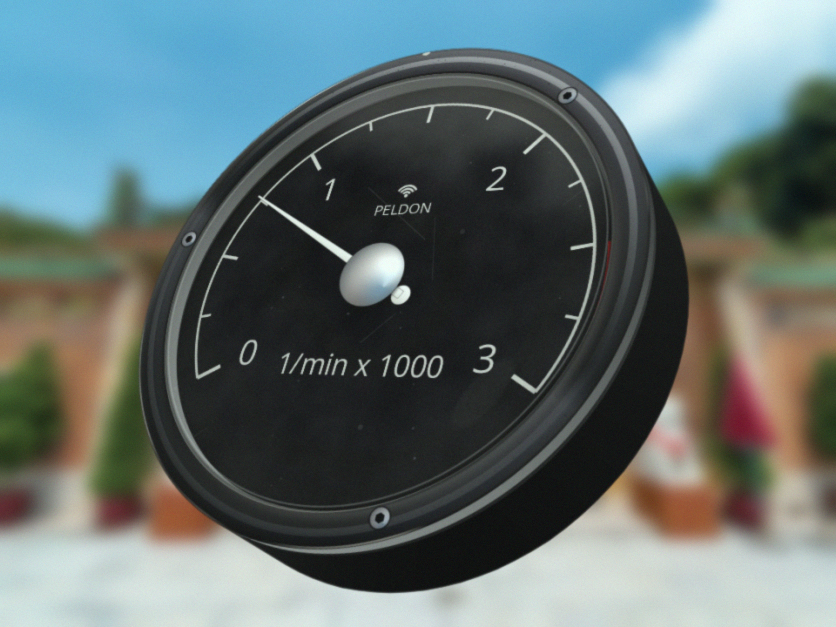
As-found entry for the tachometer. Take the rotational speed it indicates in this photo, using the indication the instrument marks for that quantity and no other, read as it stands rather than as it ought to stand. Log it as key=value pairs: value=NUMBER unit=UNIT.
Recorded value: value=750 unit=rpm
